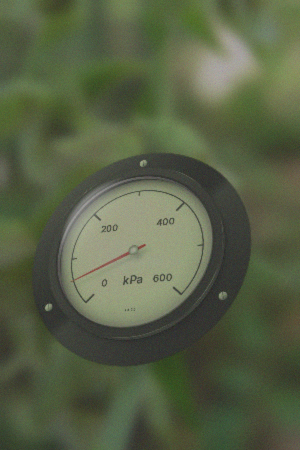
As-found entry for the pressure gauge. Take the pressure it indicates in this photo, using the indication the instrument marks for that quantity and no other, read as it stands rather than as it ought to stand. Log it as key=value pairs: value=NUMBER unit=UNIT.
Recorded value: value=50 unit=kPa
